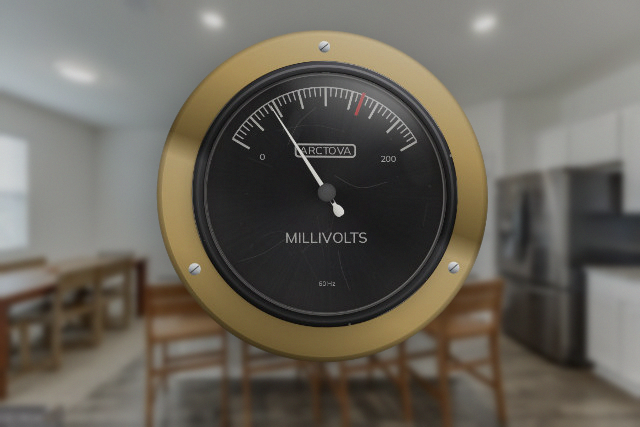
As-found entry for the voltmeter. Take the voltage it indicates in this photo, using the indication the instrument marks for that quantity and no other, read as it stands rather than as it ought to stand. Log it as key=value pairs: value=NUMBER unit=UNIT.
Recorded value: value=45 unit=mV
